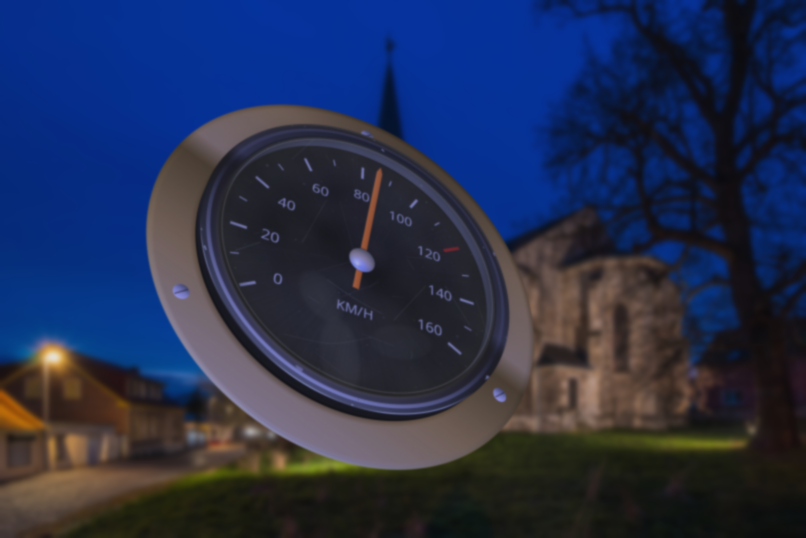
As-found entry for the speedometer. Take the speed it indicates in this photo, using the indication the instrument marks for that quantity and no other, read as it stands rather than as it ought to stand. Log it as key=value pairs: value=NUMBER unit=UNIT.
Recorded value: value=85 unit=km/h
